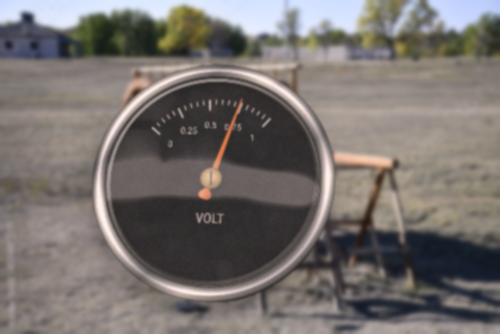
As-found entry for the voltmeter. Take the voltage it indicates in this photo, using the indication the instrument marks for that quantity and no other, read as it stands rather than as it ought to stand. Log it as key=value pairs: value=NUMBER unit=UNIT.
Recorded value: value=0.75 unit=V
